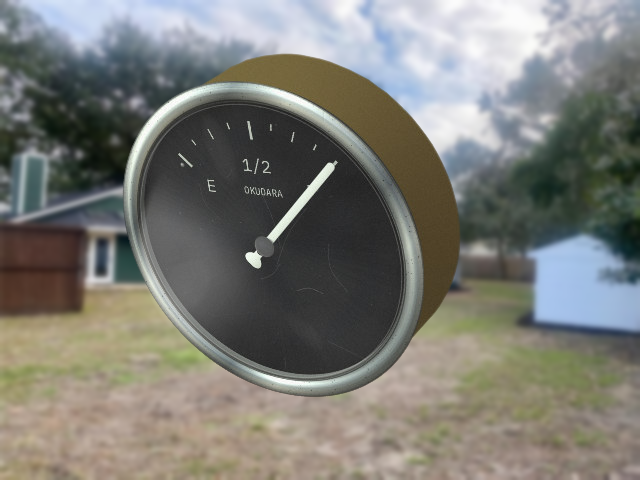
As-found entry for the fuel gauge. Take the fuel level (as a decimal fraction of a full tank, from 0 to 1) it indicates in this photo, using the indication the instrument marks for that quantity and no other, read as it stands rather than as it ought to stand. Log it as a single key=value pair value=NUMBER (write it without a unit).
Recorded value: value=1
